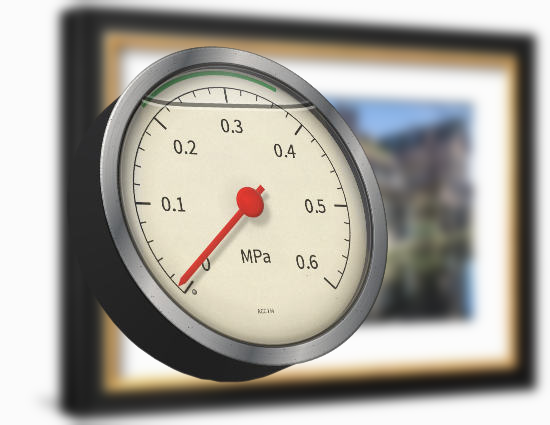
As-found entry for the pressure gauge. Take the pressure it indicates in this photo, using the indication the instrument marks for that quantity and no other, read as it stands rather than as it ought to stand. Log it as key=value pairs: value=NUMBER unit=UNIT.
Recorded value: value=0.01 unit=MPa
